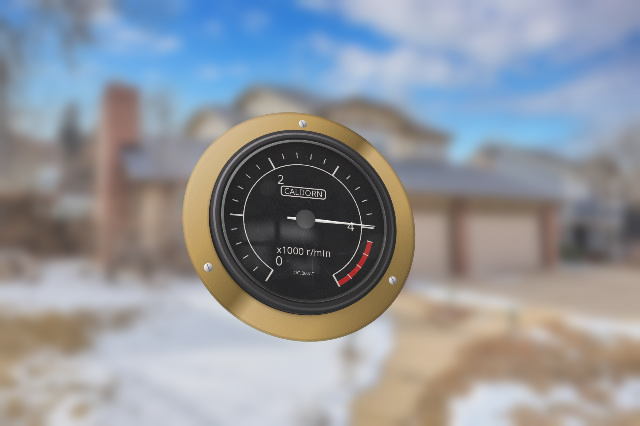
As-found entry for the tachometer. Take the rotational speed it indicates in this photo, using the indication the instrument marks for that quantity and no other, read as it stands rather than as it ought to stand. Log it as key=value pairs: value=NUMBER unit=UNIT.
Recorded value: value=4000 unit=rpm
